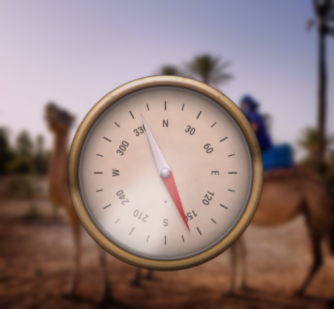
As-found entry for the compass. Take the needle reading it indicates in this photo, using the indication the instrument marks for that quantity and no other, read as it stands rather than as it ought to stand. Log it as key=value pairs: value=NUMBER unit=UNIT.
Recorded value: value=157.5 unit=°
